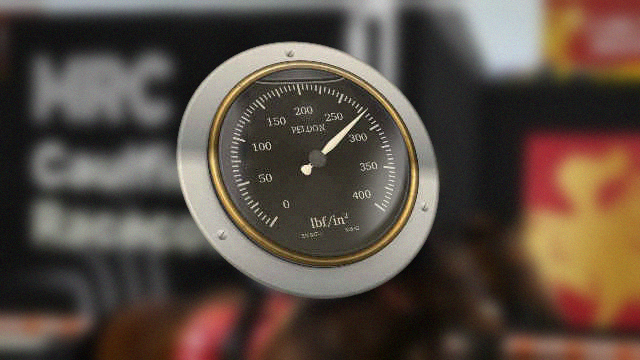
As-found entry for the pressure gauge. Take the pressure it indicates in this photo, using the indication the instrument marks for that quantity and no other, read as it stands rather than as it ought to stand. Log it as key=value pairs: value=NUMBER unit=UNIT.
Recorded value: value=280 unit=psi
